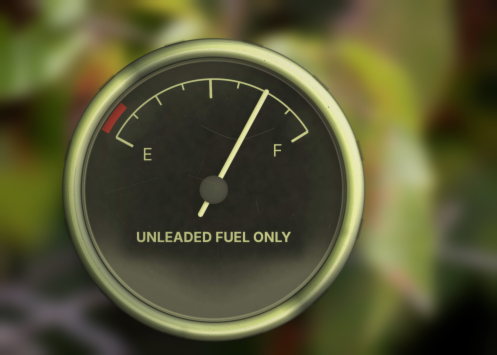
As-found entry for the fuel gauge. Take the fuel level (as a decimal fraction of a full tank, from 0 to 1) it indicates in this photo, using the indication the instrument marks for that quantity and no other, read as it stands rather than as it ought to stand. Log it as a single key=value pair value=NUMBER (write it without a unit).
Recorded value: value=0.75
